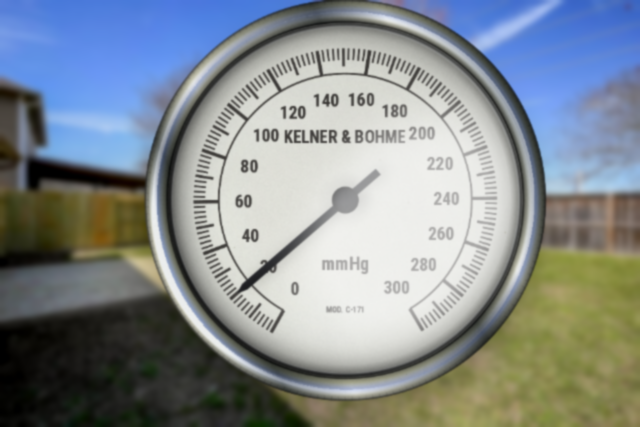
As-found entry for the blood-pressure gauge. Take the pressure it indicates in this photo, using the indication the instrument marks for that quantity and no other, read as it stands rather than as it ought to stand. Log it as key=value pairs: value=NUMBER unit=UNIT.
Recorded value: value=20 unit=mmHg
